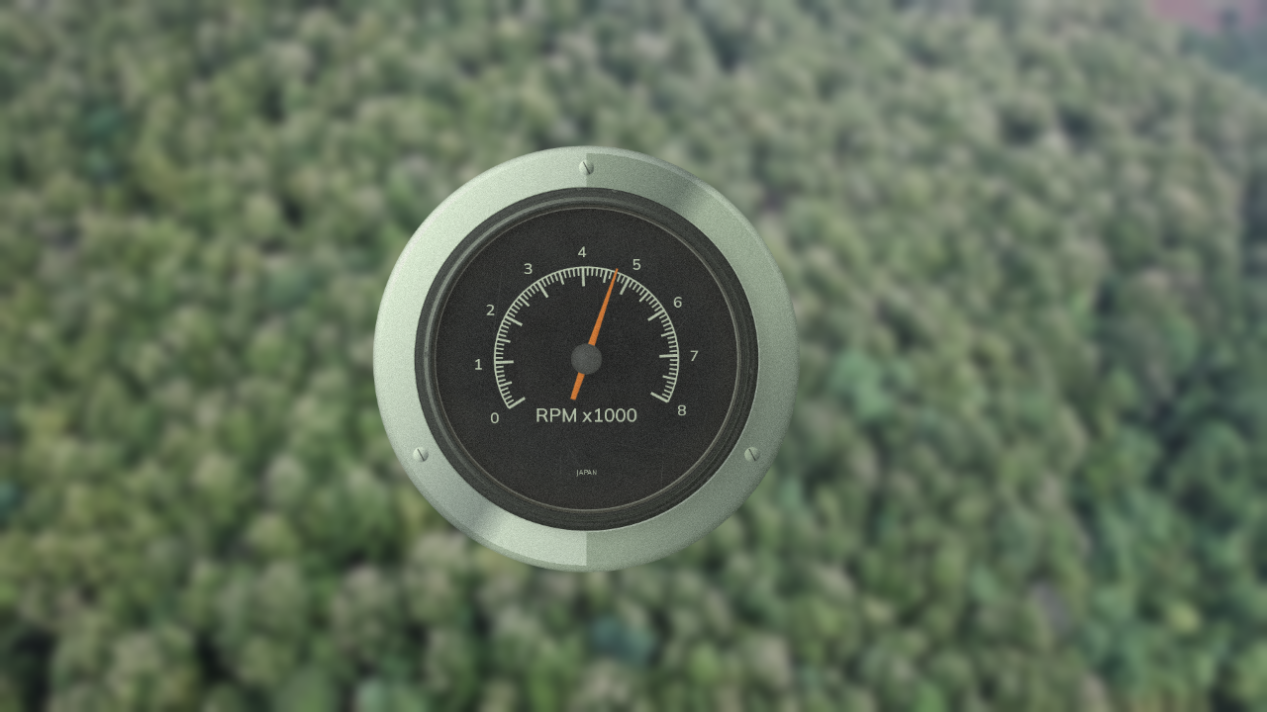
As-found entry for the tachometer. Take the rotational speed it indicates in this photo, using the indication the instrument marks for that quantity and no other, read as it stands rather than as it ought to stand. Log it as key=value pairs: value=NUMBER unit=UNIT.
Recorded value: value=4700 unit=rpm
